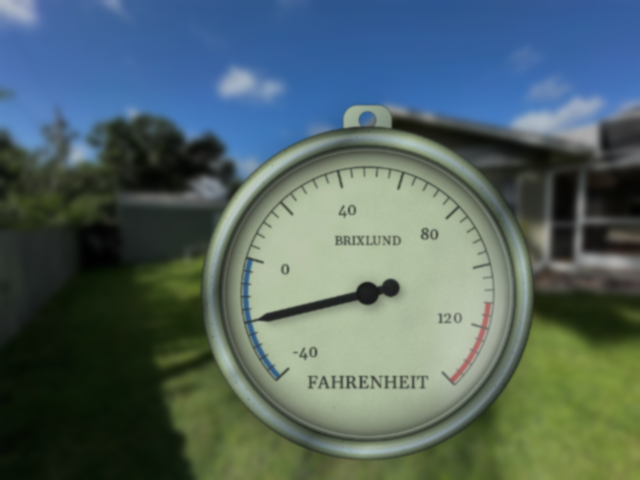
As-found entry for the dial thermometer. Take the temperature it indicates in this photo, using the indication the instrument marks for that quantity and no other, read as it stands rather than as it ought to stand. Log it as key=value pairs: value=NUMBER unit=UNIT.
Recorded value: value=-20 unit=°F
